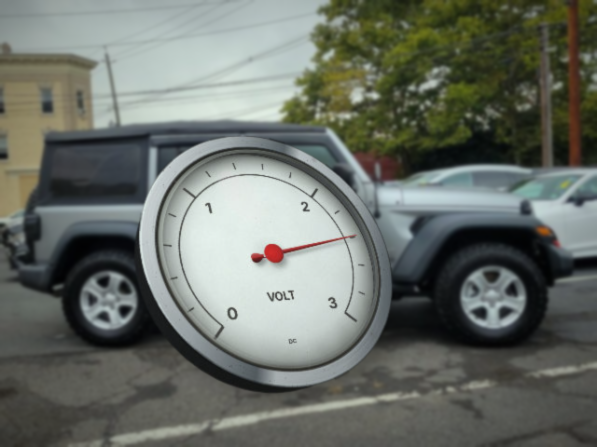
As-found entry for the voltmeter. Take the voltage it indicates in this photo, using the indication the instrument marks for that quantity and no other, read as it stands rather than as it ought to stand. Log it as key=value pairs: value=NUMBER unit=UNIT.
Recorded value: value=2.4 unit=V
